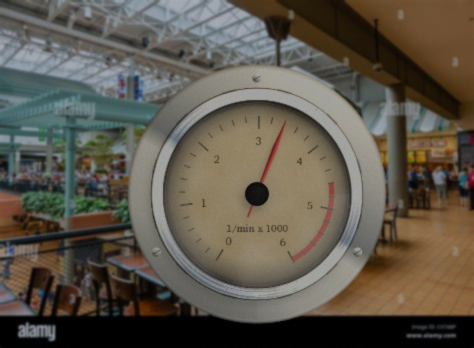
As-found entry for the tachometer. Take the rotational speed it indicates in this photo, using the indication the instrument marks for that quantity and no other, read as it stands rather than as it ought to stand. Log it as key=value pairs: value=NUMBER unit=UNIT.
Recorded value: value=3400 unit=rpm
